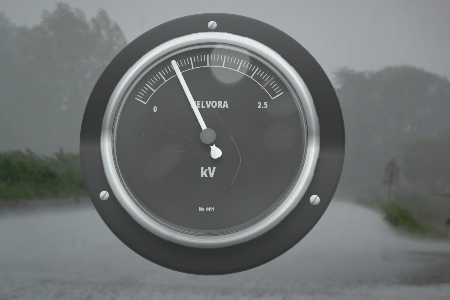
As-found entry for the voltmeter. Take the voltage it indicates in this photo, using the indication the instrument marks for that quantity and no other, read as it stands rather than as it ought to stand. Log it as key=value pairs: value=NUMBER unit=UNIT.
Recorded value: value=0.75 unit=kV
